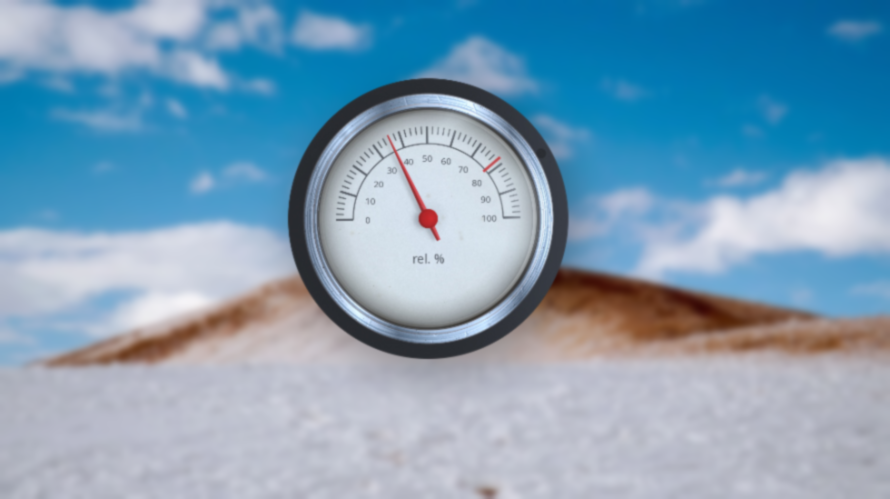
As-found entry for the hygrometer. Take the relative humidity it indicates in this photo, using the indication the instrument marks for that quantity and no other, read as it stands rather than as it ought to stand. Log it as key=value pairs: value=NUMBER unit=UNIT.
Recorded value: value=36 unit=%
